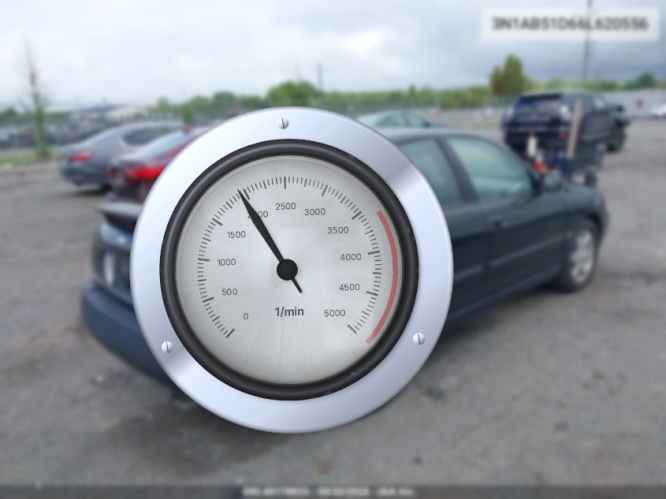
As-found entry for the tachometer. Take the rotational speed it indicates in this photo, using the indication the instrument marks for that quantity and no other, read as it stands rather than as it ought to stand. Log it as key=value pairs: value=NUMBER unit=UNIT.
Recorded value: value=1950 unit=rpm
